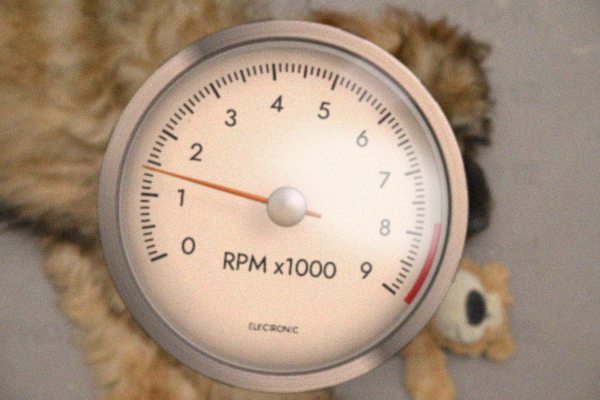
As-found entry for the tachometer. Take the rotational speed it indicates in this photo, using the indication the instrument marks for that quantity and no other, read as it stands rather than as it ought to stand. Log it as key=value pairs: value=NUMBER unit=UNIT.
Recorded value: value=1400 unit=rpm
